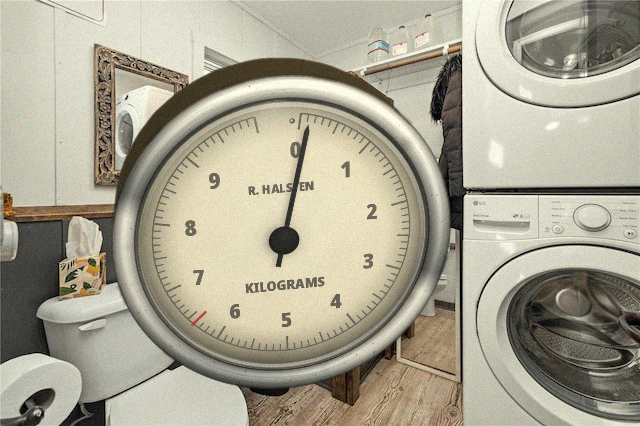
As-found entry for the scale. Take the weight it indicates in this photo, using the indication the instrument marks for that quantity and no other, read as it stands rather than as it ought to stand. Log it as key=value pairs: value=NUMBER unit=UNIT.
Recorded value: value=0.1 unit=kg
